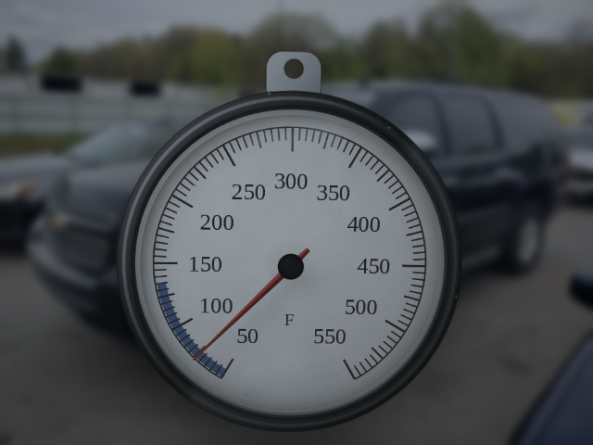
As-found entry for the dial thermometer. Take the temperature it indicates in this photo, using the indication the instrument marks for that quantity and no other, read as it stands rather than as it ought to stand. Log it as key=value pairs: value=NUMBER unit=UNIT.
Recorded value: value=75 unit=°F
